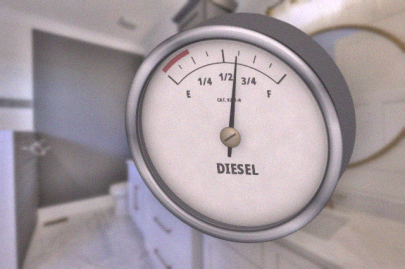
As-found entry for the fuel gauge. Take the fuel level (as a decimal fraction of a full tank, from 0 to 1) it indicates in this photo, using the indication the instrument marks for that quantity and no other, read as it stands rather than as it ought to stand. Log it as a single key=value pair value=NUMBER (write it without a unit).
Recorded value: value=0.625
